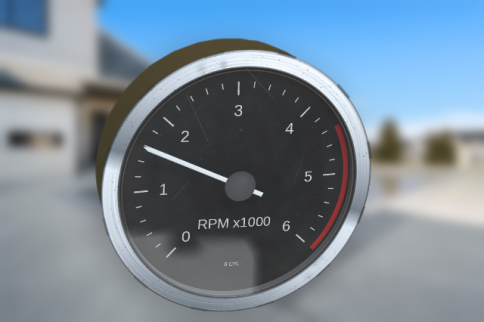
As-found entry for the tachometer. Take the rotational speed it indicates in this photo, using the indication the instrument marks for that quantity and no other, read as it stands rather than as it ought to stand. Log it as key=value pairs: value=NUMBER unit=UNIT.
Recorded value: value=1600 unit=rpm
